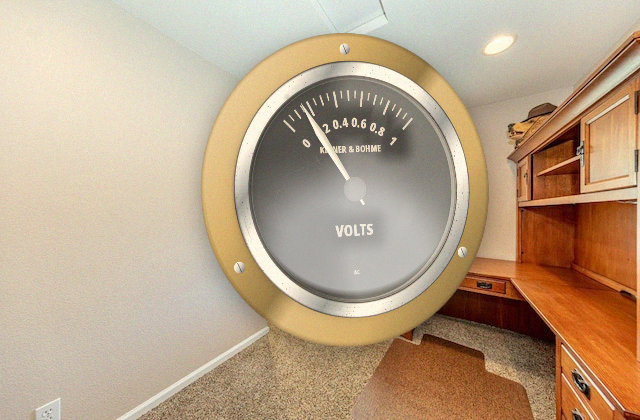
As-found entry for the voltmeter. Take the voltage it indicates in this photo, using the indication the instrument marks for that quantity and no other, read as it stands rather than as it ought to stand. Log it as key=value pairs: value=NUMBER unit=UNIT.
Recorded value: value=0.15 unit=V
